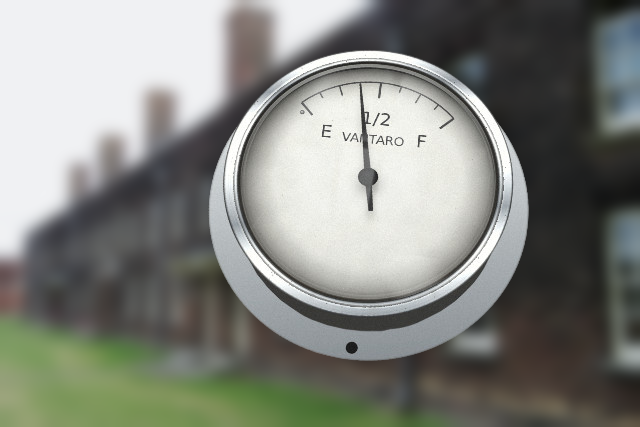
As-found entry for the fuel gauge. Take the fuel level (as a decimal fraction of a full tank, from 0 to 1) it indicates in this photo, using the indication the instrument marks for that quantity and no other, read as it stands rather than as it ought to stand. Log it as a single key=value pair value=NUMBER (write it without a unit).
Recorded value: value=0.375
